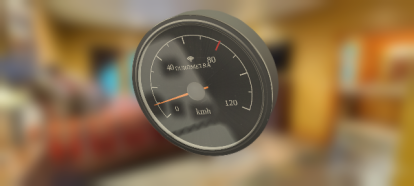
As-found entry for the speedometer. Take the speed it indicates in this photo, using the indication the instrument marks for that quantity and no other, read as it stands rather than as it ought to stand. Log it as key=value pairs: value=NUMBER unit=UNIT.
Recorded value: value=10 unit=km/h
